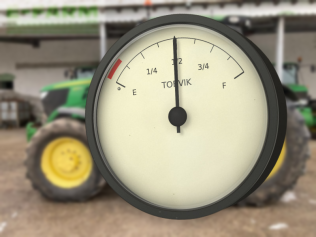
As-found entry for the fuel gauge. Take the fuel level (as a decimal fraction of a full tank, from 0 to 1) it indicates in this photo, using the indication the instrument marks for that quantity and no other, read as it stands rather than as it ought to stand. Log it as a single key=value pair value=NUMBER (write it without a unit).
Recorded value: value=0.5
